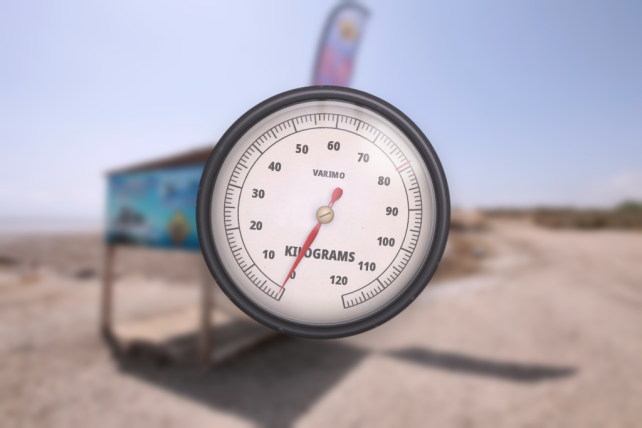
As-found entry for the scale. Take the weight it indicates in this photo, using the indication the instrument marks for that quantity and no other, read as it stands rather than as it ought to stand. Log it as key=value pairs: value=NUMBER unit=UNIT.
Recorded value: value=1 unit=kg
